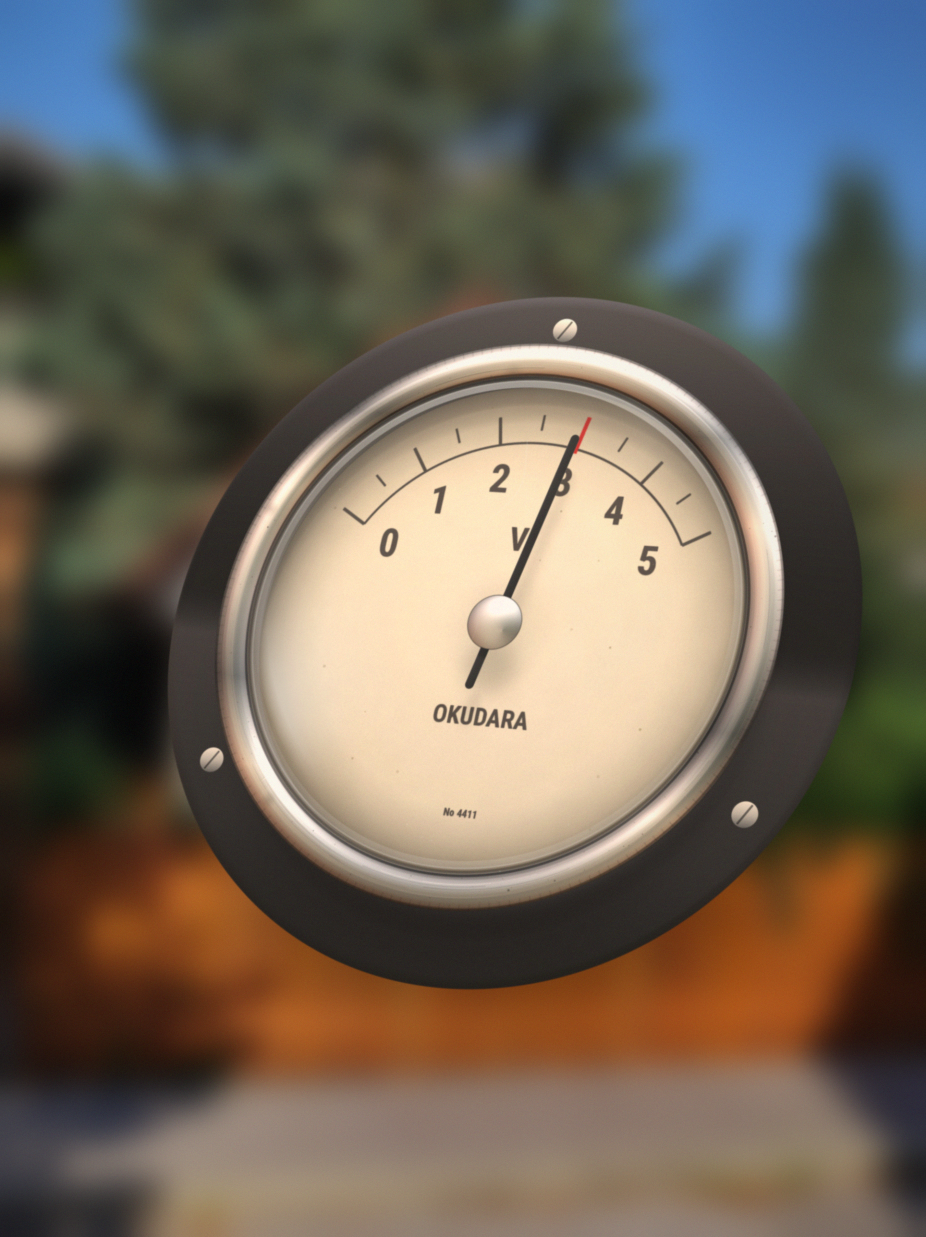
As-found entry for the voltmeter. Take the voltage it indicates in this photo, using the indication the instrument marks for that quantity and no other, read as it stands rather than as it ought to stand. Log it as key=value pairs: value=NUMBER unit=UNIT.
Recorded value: value=3 unit=V
